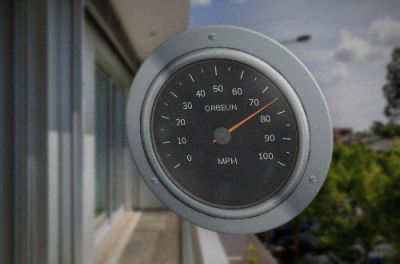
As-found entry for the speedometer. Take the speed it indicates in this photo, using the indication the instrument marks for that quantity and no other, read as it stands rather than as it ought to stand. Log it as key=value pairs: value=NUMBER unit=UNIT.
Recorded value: value=75 unit=mph
